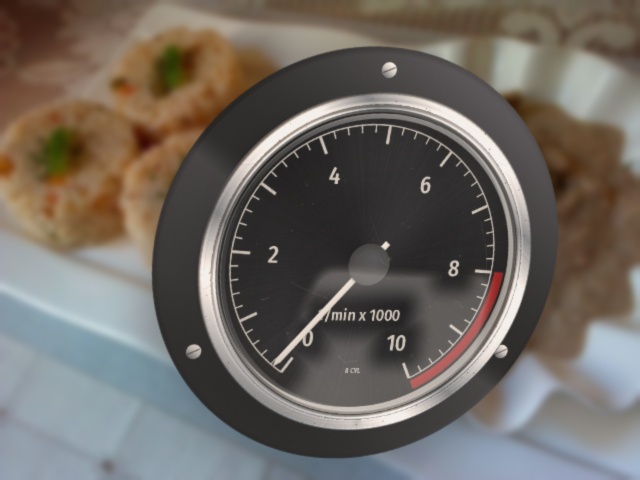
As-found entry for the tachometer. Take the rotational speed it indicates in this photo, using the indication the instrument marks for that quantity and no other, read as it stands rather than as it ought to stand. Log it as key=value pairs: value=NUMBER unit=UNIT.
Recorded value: value=200 unit=rpm
